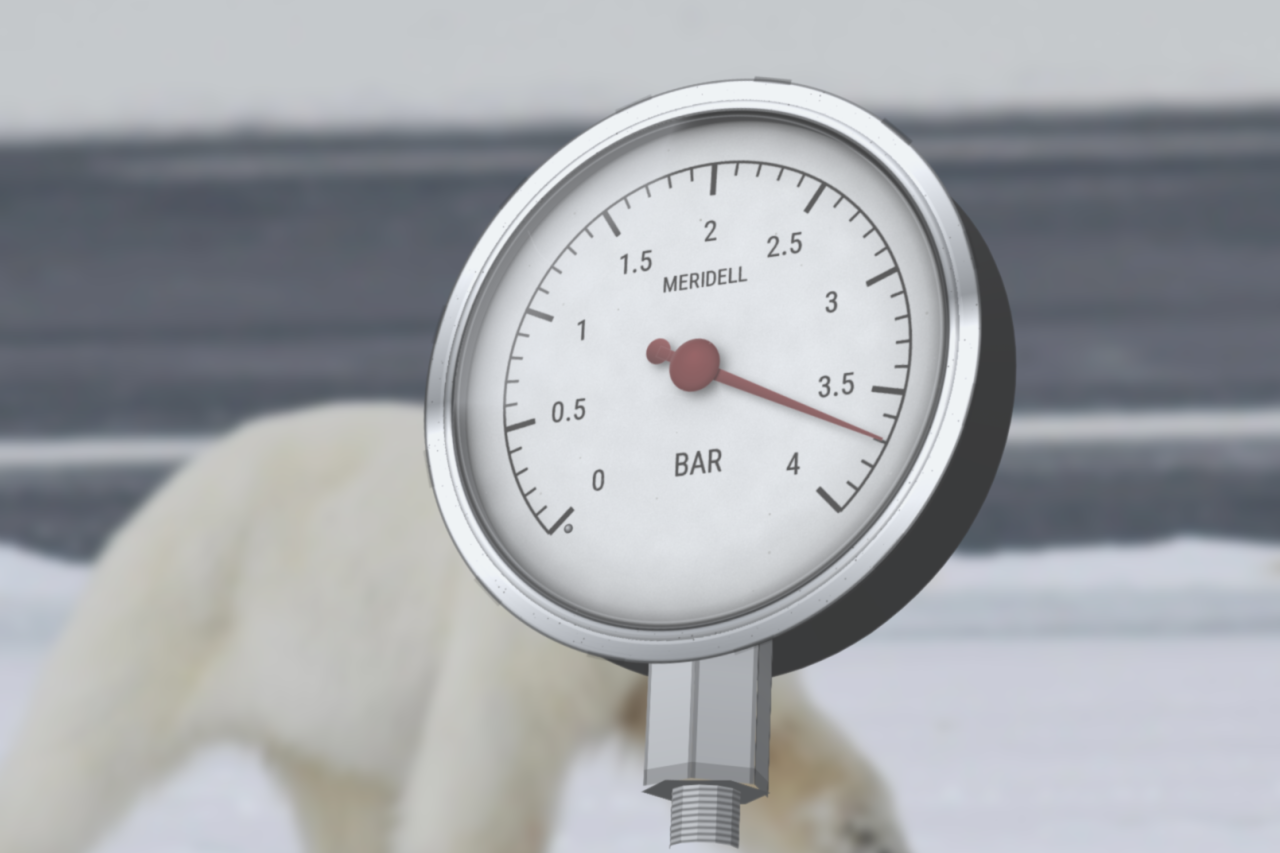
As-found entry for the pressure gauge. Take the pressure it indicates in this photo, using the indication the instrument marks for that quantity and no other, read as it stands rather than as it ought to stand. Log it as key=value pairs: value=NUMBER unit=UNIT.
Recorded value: value=3.7 unit=bar
